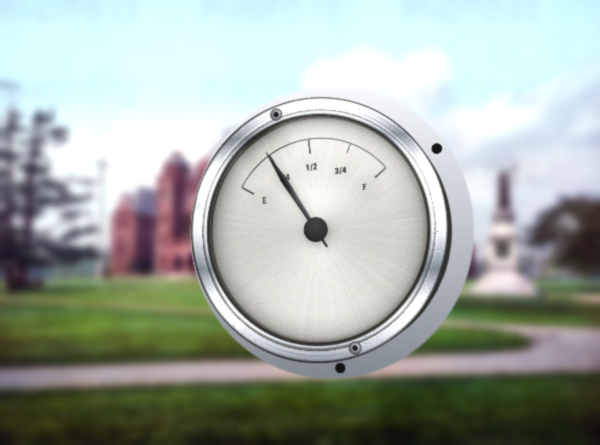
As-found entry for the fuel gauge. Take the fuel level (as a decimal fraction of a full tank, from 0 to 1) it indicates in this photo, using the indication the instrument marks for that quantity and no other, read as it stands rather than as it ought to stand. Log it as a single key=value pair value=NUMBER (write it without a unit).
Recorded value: value=0.25
